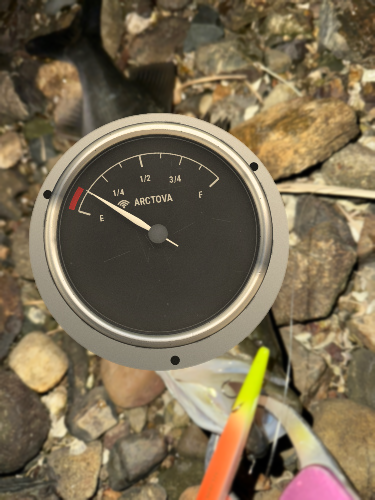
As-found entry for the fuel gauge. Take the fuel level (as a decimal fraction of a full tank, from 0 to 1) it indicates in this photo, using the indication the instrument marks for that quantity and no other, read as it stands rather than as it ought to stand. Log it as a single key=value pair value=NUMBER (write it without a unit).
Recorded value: value=0.125
